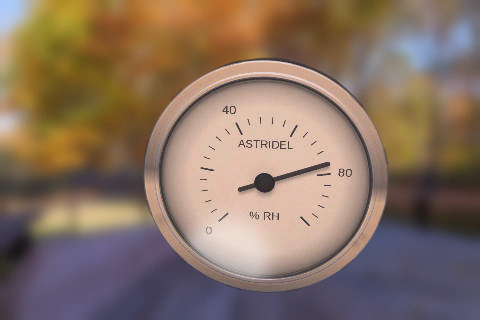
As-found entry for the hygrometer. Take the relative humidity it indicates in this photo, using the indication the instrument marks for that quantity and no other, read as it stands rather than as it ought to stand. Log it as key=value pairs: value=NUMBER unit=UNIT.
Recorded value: value=76 unit=%
